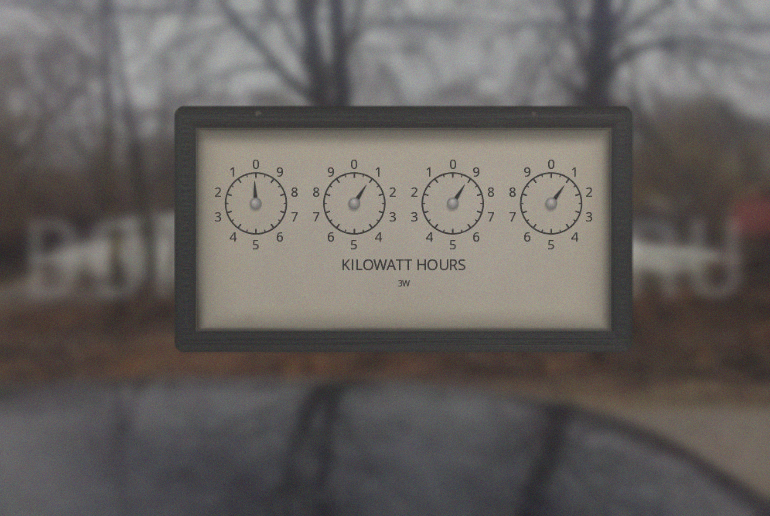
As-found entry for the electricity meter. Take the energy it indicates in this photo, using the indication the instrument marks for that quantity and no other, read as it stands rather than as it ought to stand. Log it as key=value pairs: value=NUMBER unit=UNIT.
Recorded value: value=91 unit=kWh
